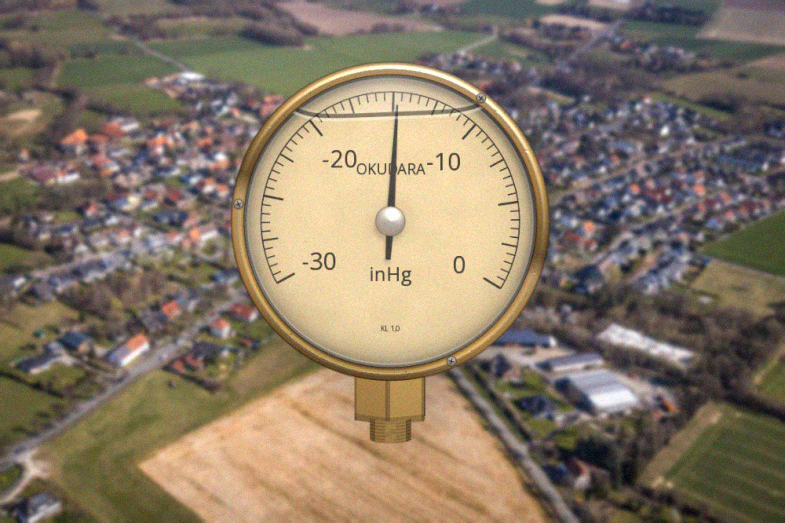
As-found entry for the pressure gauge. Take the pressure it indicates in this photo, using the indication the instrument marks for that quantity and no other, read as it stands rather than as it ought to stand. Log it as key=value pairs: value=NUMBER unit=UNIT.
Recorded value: value=-14.75 unit=inHg
